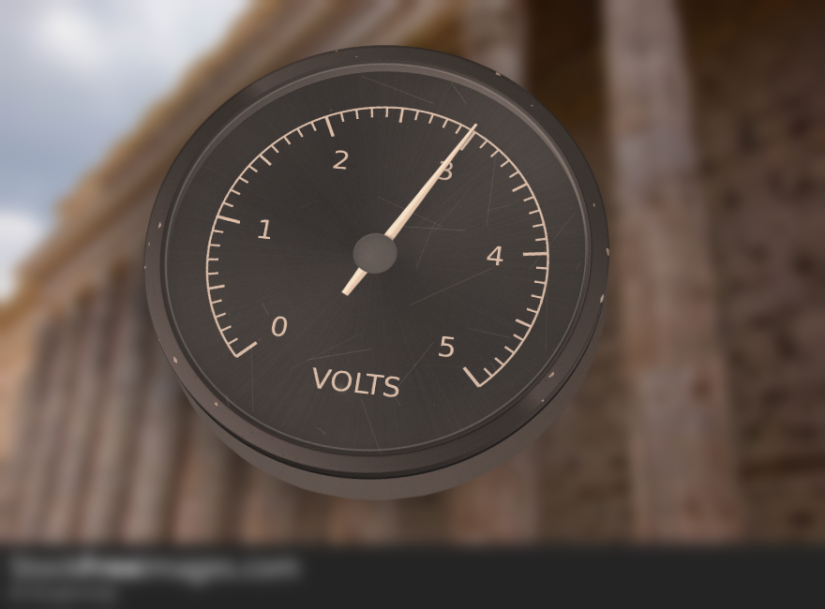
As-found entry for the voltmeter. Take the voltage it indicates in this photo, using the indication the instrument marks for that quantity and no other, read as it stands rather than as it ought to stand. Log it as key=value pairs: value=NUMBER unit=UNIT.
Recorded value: value=3 unit=V
